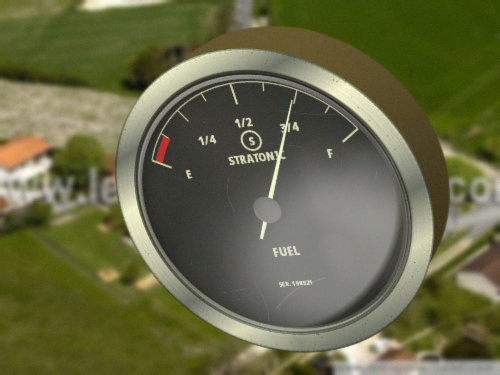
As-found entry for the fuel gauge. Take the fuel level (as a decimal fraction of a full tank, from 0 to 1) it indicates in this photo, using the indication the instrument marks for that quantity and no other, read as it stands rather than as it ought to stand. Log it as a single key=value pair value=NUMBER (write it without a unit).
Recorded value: value=0.75
